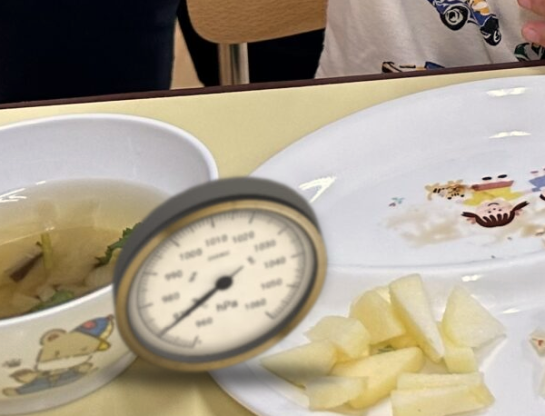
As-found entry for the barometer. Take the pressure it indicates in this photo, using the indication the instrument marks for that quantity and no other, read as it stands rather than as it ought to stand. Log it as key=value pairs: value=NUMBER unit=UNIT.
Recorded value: value=970 unit=hPa
